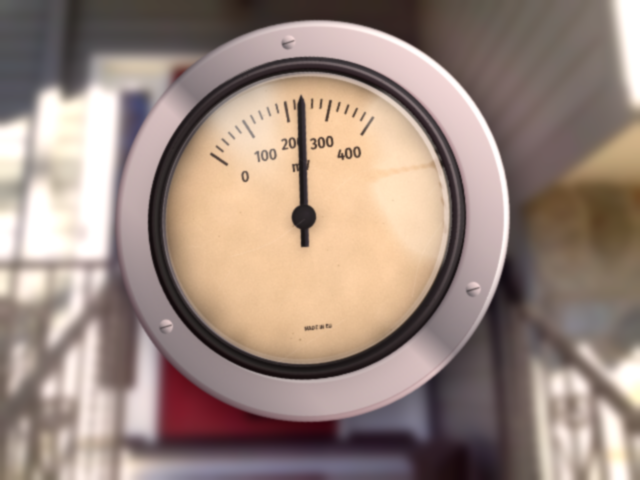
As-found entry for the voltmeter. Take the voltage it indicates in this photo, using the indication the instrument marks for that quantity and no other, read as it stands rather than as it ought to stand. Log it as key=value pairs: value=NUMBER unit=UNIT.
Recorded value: value=240 unit=mV
